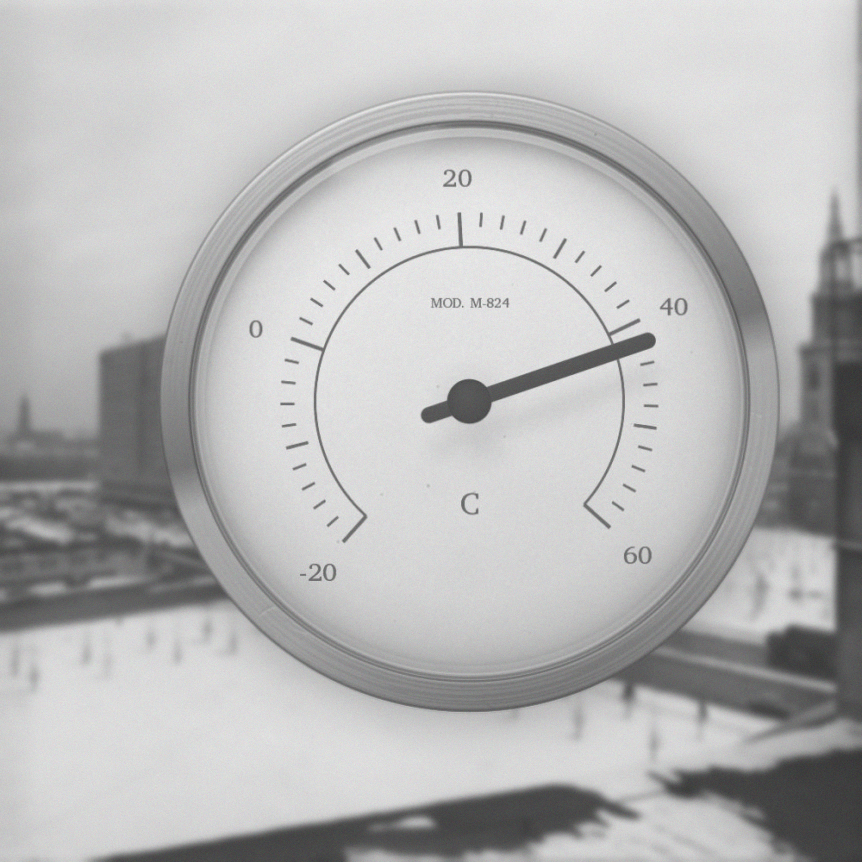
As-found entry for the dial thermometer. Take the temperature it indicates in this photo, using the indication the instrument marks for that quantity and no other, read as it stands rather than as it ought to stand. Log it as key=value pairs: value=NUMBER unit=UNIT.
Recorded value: value=42 unit=°C
